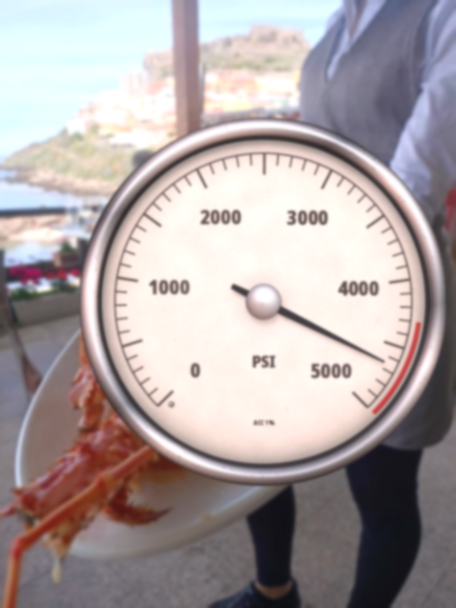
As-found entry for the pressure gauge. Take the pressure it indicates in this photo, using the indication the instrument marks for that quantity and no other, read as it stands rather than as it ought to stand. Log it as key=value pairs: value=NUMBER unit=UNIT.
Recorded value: value=4650 unit=psi
